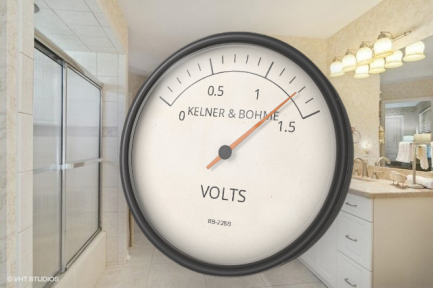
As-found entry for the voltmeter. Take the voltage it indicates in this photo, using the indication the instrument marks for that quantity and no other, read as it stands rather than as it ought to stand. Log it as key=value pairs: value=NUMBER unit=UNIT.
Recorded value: value=1.3 unit=V
